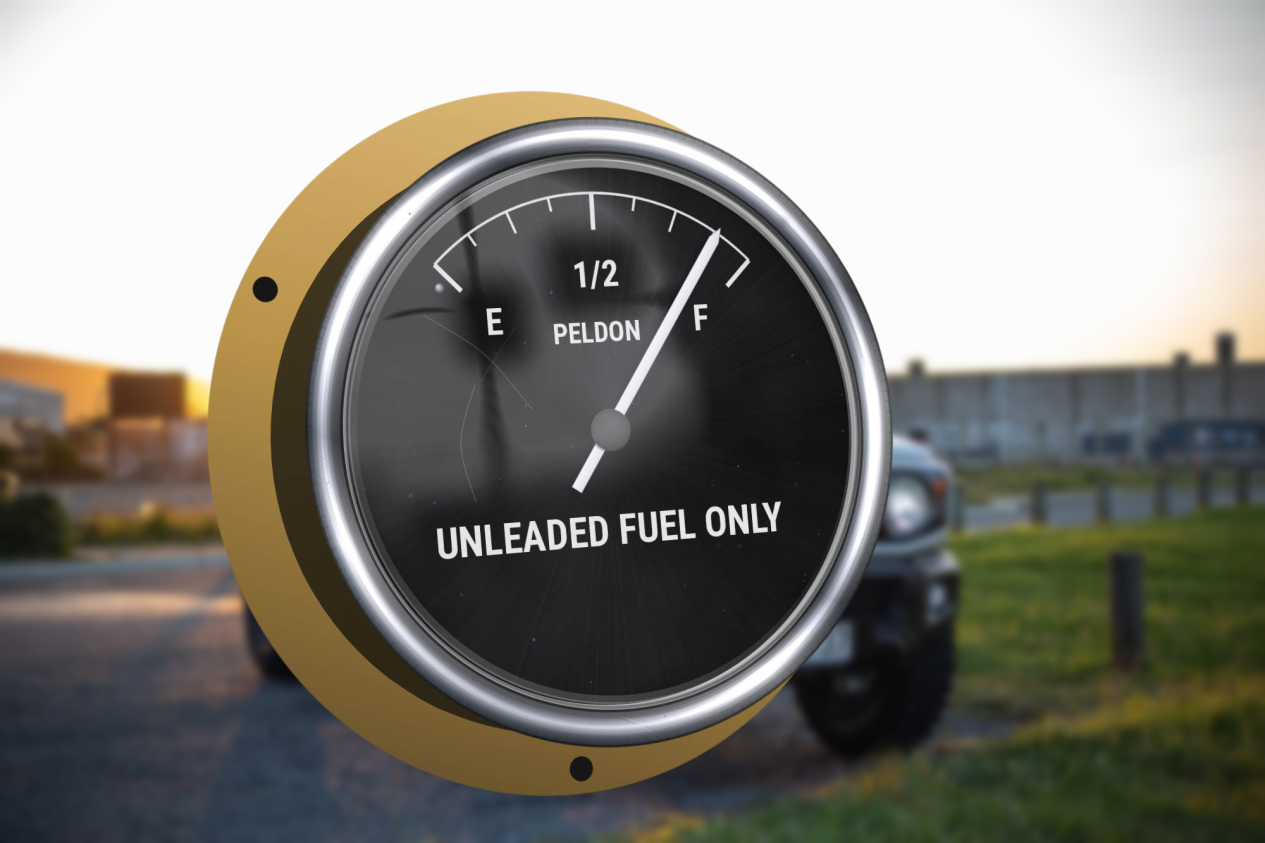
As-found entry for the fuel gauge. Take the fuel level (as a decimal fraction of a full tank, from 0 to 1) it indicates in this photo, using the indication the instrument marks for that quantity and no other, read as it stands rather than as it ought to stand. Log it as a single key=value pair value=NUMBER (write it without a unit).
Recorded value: value=0.875
